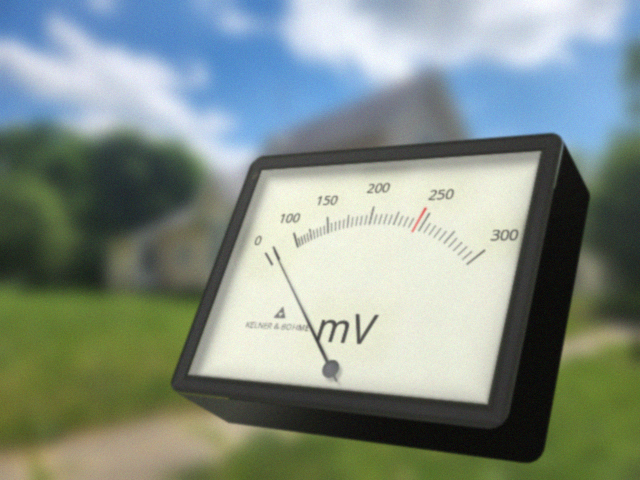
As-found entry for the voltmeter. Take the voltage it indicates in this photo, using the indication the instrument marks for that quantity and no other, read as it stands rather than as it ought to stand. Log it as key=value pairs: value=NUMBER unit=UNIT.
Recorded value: value=50 unit=mV
